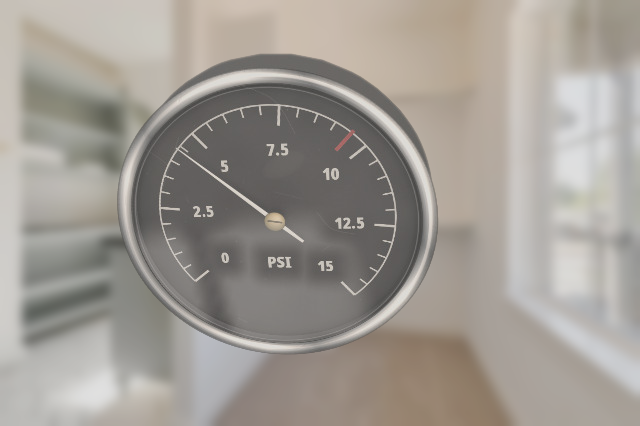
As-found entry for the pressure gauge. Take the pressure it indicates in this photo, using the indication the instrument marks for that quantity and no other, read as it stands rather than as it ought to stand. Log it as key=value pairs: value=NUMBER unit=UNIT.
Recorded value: value=4.5 unit=psi
